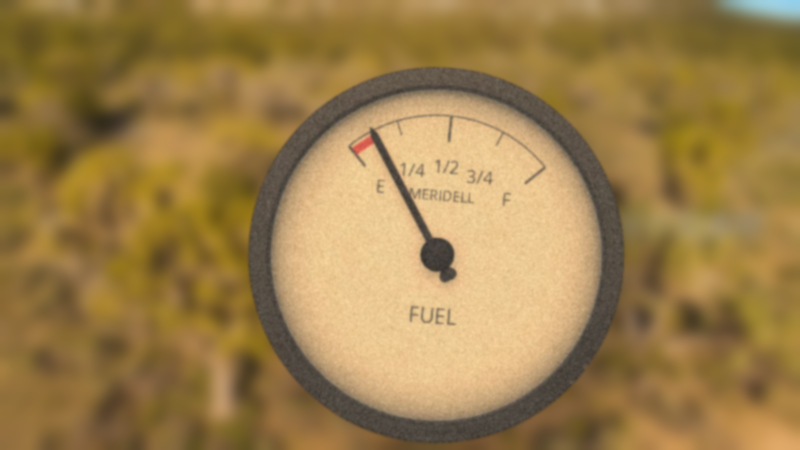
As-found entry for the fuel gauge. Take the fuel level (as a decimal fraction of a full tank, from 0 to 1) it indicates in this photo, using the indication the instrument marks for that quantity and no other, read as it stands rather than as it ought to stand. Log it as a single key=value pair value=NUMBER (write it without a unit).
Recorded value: value=0.125
